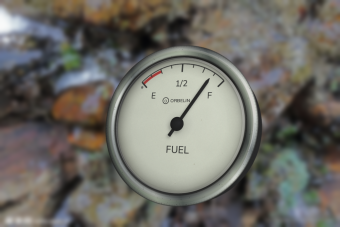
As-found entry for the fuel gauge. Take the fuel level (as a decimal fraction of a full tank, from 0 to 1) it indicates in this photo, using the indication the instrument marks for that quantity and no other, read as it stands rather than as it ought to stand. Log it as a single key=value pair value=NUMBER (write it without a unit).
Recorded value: value=0.875
